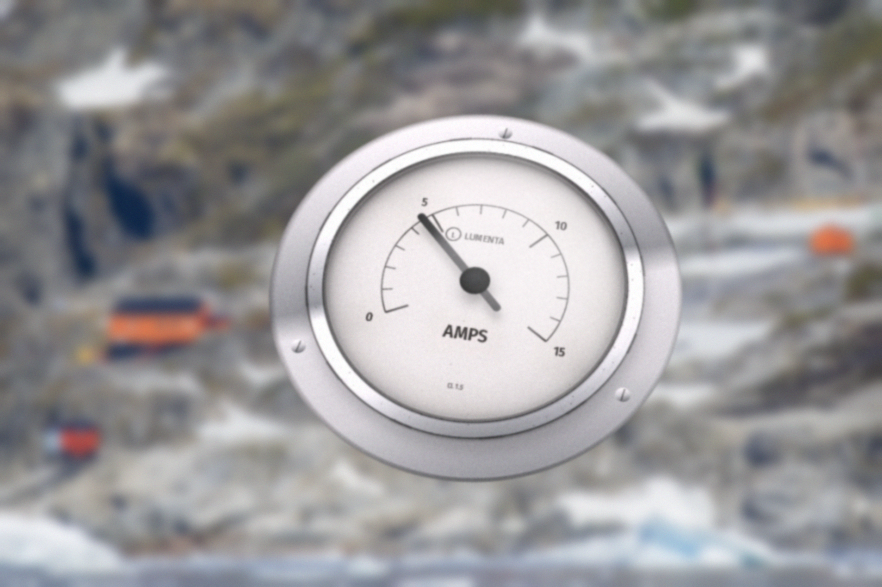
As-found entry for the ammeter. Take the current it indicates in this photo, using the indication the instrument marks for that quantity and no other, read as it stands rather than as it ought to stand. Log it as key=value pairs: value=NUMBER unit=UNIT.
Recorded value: value=4.5 unit=A
